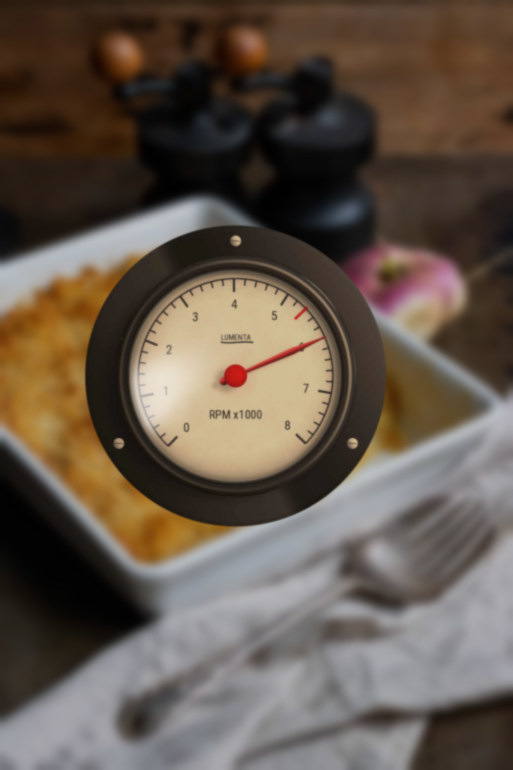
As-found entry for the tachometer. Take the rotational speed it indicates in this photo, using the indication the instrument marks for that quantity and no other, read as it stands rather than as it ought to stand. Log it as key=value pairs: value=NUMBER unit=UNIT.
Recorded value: value=6000 unit=rpm
